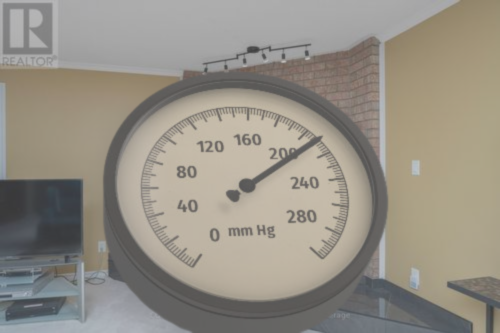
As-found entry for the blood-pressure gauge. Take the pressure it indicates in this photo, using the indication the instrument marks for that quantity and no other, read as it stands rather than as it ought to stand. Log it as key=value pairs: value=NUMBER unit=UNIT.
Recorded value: value=210 unit=mmHg
